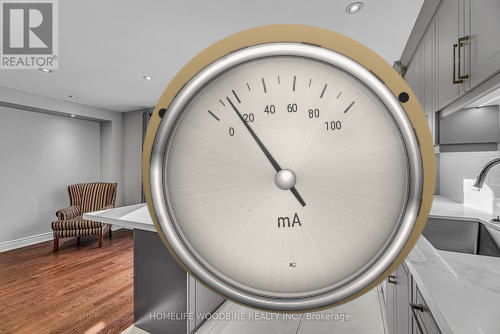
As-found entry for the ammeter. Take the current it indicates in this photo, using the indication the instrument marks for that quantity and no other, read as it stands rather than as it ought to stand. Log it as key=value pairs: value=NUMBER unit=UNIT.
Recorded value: value=15 unit=mA
